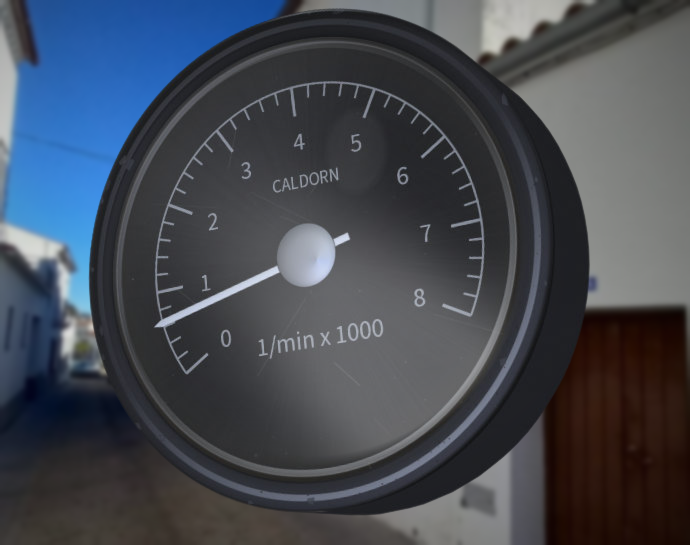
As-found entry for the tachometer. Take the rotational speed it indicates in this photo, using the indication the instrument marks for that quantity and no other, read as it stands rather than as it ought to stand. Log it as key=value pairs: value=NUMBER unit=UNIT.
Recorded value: value=600 unit=rpm
